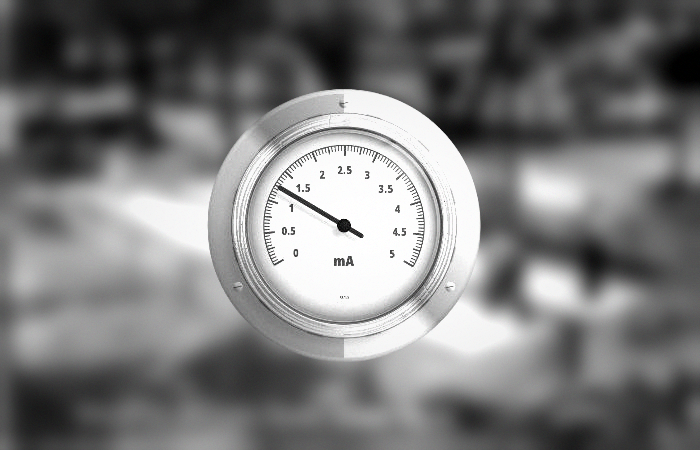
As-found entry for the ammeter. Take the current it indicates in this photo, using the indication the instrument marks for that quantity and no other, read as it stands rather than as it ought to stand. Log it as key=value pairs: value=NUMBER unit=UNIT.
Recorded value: value=1.25 unit=mA
